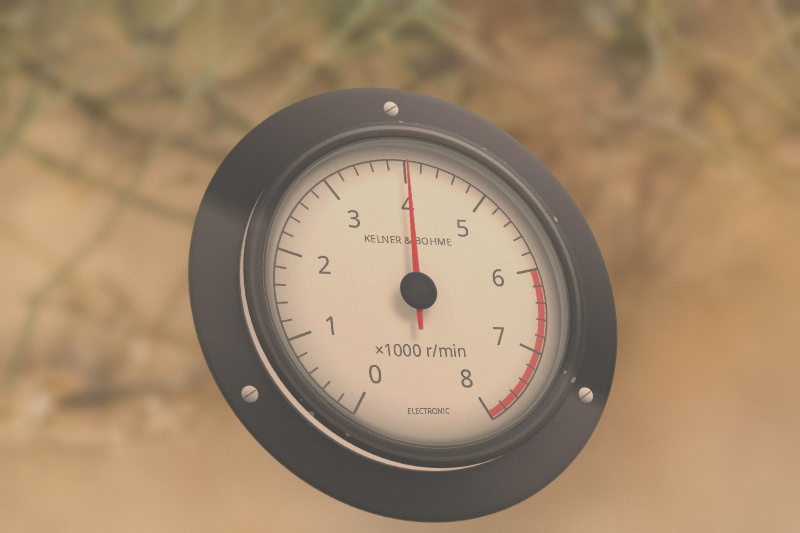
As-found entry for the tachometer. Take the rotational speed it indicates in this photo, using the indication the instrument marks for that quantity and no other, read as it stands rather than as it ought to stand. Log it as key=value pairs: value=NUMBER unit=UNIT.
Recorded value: value=4000 unit=rpm
